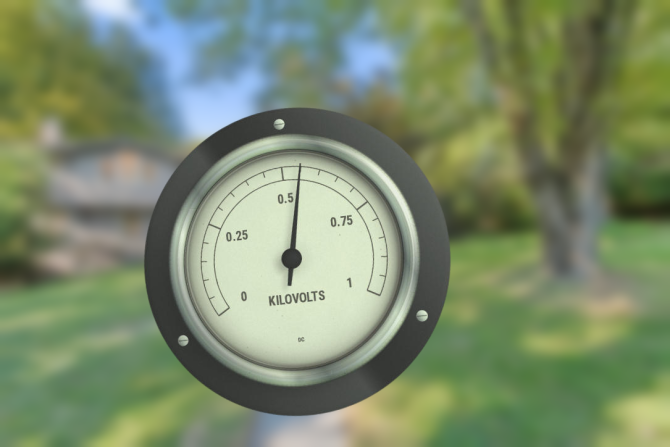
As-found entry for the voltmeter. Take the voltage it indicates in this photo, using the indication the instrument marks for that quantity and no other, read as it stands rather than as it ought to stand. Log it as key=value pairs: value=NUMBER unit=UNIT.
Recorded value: value=0.55 unit=kV
